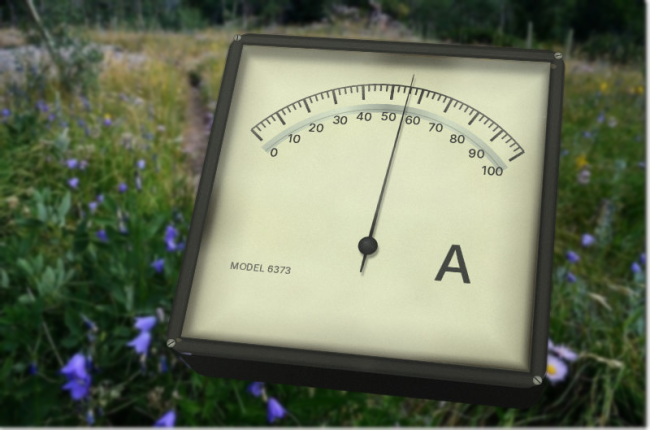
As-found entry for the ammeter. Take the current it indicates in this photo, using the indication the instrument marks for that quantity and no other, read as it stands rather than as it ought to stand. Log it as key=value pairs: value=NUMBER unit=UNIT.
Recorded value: value=56 unit=A
